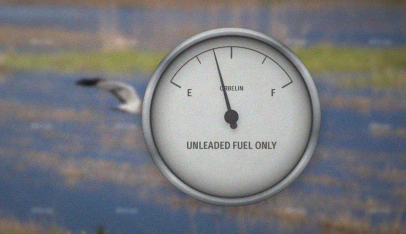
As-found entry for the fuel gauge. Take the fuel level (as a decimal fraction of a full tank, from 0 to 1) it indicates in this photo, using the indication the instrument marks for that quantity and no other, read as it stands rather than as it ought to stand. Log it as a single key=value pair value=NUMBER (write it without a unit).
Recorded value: value=0.375
